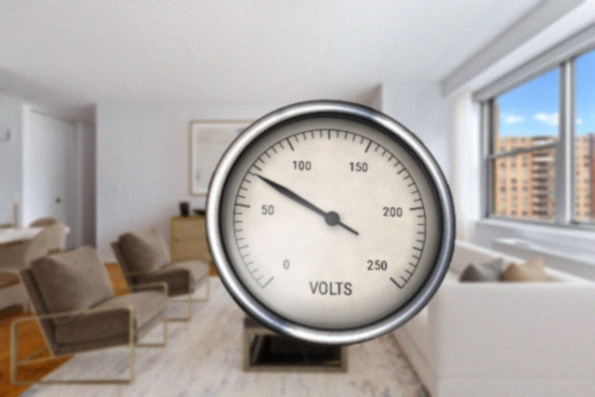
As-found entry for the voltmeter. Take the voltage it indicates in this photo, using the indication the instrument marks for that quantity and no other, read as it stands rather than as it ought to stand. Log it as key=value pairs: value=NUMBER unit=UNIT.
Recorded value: value=70 unit=V
